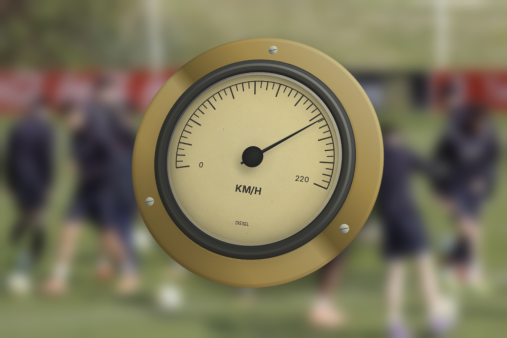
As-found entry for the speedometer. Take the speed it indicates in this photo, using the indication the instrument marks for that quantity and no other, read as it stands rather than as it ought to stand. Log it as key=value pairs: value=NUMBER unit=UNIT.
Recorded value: value=165 unit=km/h
